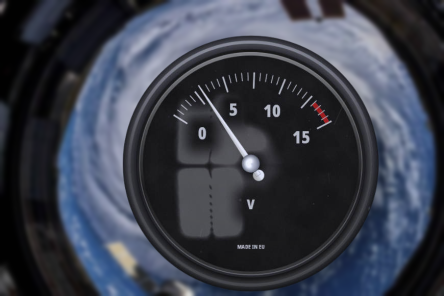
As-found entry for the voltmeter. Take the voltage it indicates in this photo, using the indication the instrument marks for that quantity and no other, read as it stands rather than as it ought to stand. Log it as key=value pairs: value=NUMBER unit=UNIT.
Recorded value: value=3 unit=V
